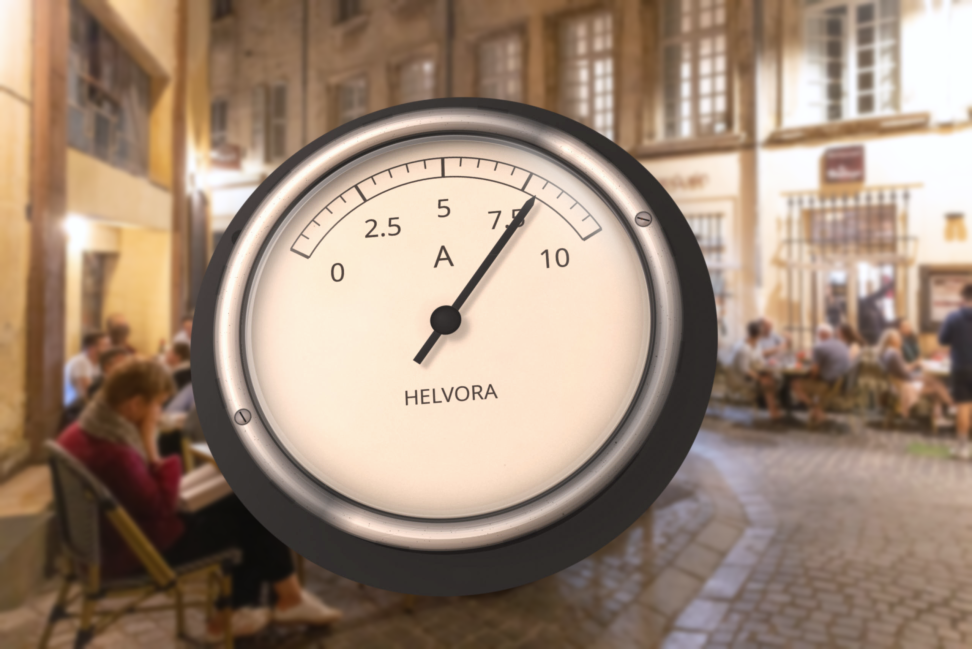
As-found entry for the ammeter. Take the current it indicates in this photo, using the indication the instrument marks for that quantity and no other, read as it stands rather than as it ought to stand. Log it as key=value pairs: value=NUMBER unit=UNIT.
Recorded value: value=8 unit=A
